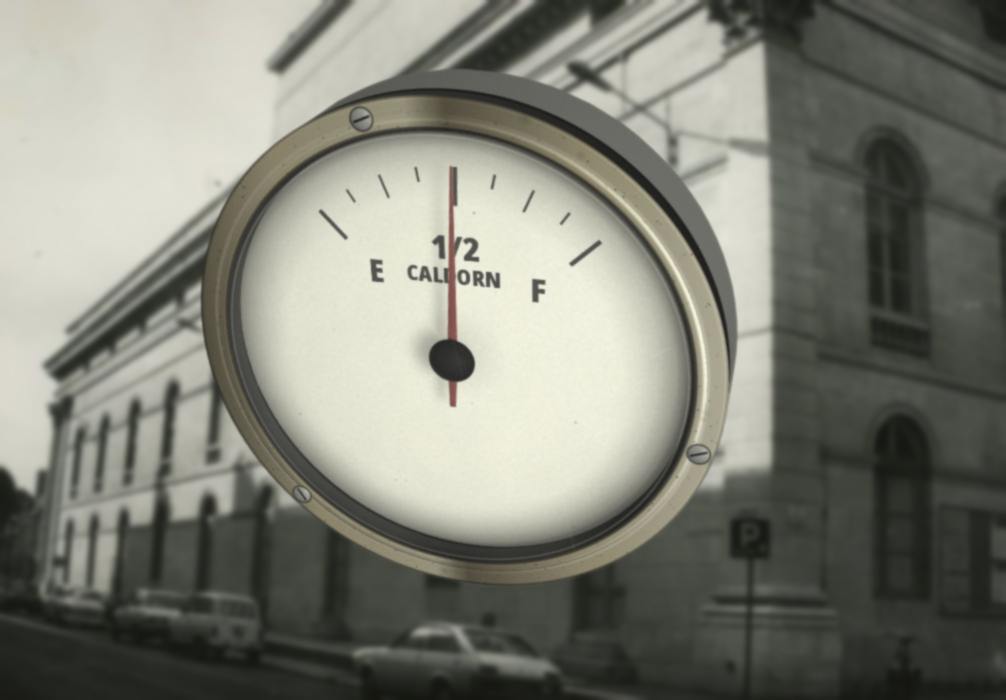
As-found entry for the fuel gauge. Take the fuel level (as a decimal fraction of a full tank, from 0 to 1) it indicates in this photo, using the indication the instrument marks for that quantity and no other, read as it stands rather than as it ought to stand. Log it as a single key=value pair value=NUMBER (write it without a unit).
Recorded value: value=0.5
